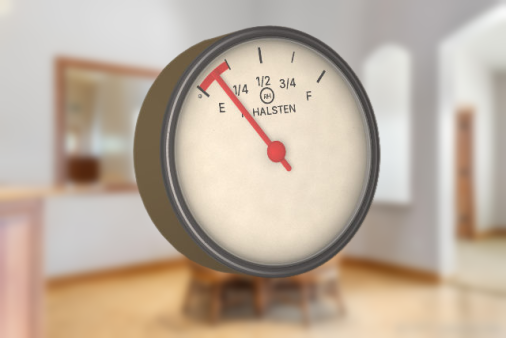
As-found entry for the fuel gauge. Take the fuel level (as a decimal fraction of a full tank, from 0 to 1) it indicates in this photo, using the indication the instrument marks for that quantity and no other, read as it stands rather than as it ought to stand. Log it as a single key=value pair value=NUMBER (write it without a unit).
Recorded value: value=0.125
